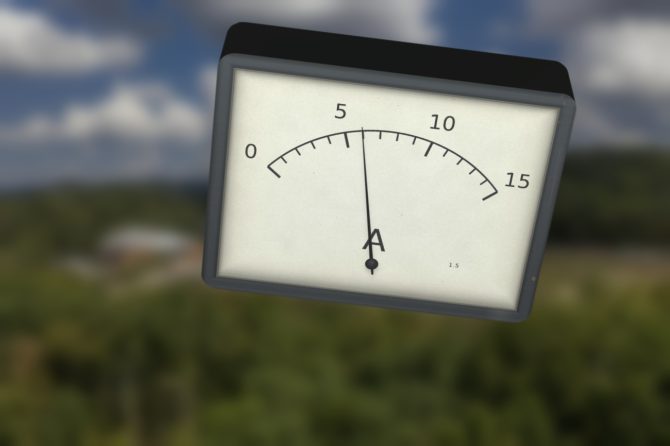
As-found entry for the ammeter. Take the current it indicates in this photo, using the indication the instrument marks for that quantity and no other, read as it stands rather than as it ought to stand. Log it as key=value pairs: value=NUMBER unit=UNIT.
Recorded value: value=6 unit=A
